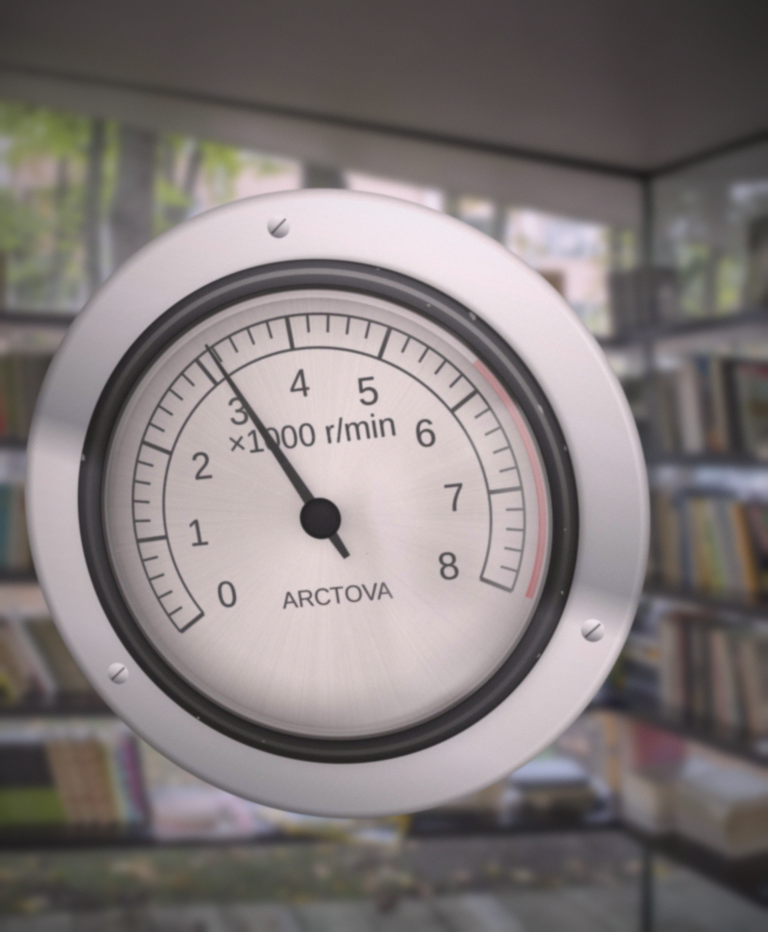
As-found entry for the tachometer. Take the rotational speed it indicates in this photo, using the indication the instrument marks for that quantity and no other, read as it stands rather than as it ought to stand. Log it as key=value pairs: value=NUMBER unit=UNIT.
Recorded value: value=3200 unit=rpm
